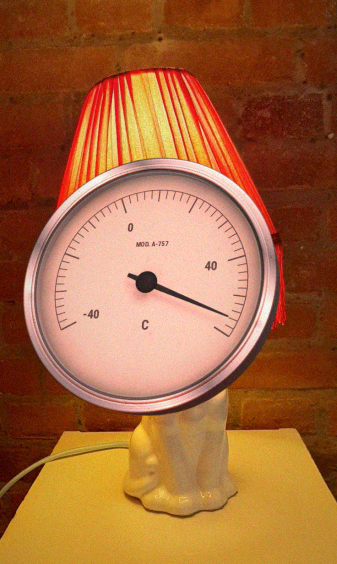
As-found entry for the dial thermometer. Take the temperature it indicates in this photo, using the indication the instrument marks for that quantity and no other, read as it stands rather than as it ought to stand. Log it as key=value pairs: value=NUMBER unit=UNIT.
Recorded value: value=56 unit=°C
